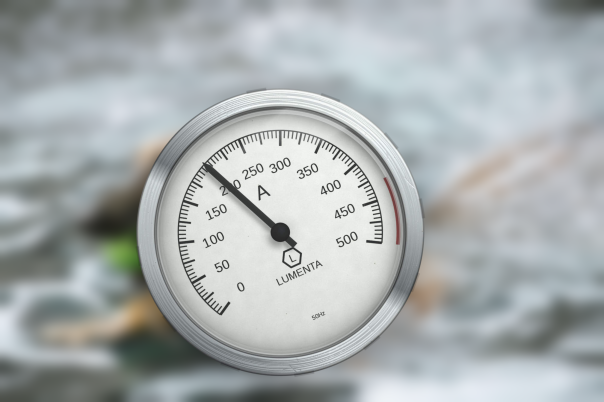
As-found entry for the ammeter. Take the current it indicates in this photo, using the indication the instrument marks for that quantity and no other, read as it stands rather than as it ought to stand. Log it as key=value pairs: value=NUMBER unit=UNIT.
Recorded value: value=200 unit=A
